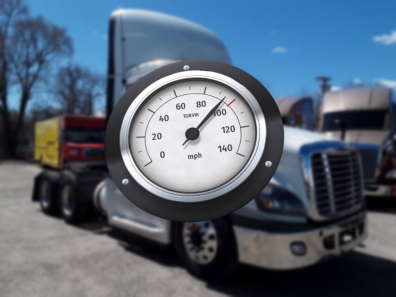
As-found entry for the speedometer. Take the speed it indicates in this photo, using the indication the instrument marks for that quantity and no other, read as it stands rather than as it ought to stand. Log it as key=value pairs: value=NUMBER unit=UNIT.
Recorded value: value=95 unit=mph
